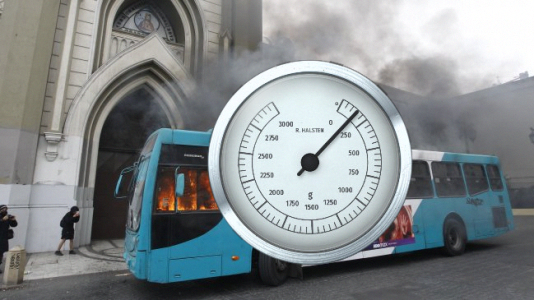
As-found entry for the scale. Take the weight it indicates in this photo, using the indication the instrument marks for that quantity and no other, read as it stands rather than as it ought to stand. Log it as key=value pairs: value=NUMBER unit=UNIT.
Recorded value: value=150 unit=g
